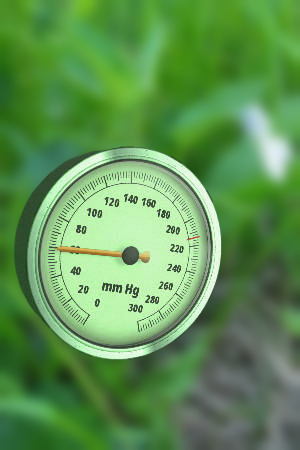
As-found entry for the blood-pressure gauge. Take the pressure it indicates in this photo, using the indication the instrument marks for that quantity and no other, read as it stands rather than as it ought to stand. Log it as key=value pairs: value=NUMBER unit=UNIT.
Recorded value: value=60 unit=mmHg
